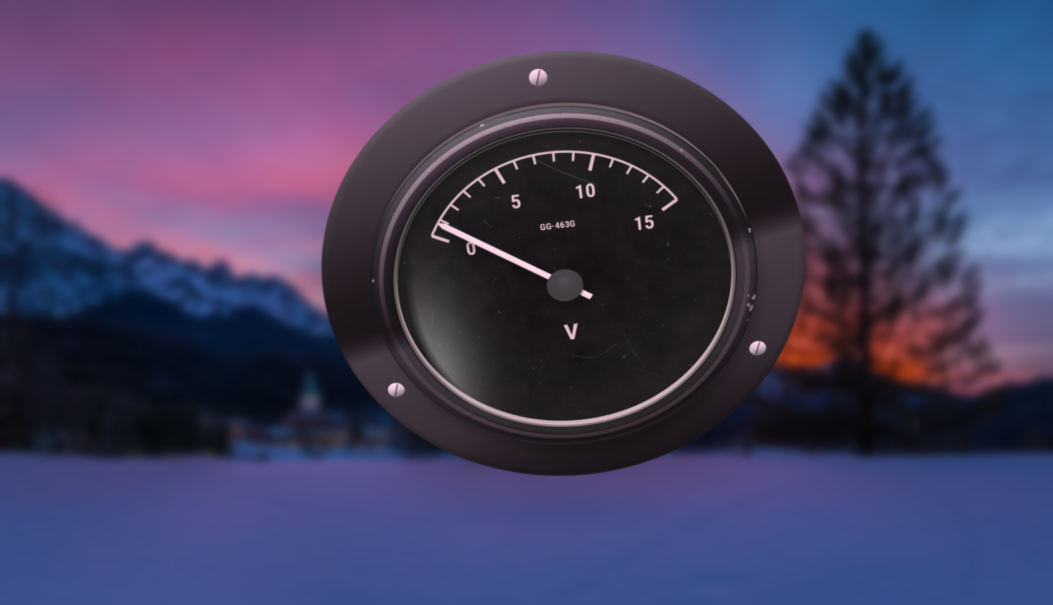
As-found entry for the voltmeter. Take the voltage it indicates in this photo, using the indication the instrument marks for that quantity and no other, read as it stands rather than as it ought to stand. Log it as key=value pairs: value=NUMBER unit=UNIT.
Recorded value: value=1 unit=V
